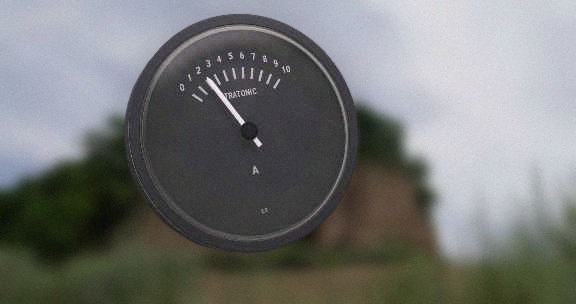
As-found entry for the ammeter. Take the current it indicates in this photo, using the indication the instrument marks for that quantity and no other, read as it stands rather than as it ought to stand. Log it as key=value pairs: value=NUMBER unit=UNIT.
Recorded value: value=2 unit=A
